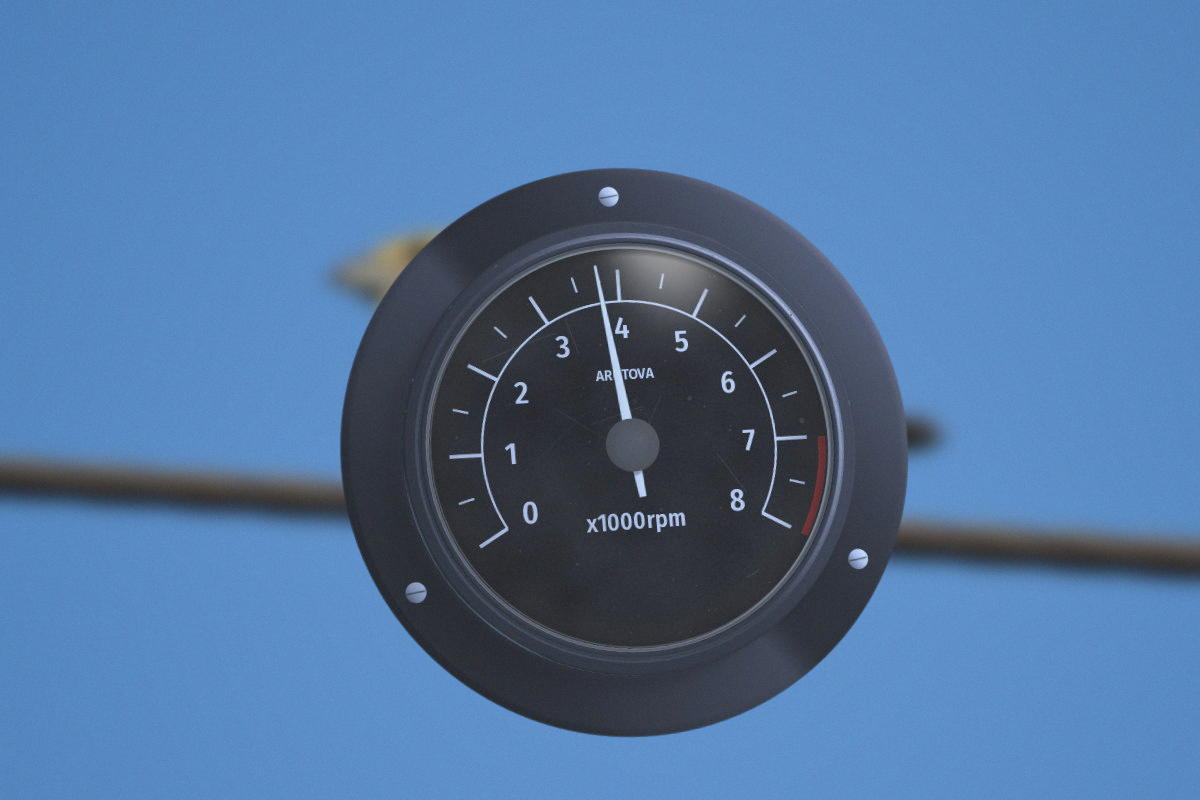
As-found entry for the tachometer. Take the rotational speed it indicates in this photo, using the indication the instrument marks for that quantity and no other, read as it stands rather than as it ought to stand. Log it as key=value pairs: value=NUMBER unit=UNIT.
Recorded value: value=3750 unit=rpm
